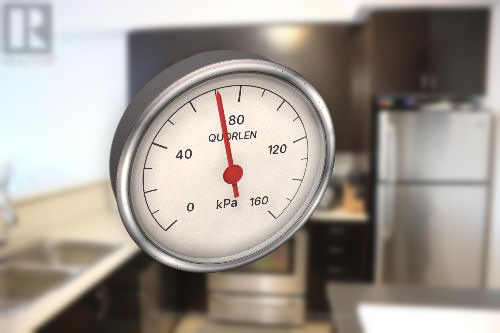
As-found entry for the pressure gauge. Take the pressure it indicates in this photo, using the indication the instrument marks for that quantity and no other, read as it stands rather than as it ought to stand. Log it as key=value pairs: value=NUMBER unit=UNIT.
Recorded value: value=70 unit=kPa
